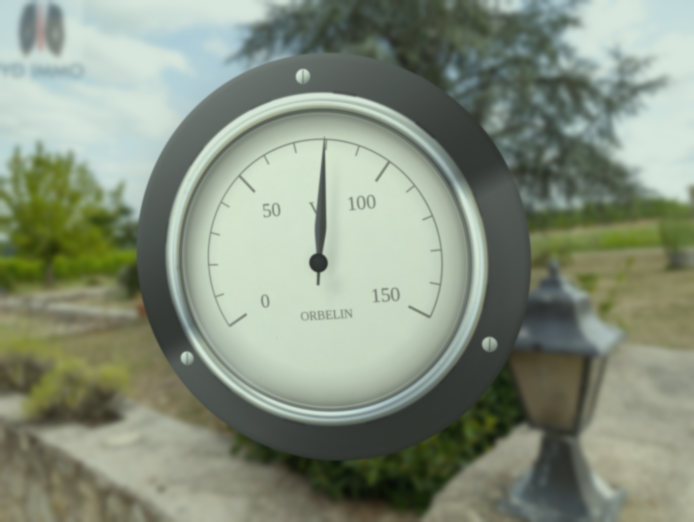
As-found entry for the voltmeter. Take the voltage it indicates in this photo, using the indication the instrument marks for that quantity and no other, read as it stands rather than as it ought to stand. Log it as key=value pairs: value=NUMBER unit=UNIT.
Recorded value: value=80 unit=V
